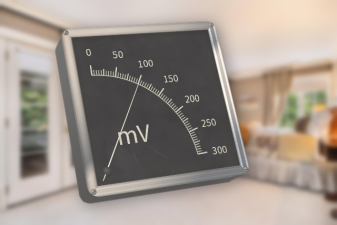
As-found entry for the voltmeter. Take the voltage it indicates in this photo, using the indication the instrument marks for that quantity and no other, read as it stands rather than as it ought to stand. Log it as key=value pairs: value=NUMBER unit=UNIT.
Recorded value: value=100 unit=mV
